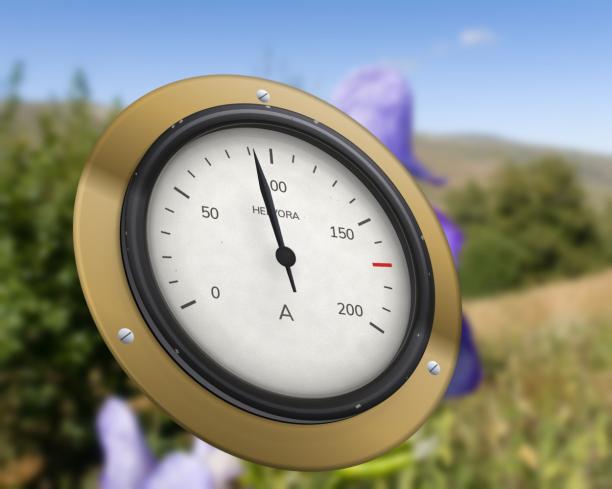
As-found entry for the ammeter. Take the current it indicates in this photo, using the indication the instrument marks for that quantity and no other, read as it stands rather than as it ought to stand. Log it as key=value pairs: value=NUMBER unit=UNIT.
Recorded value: value=90 unit=A
